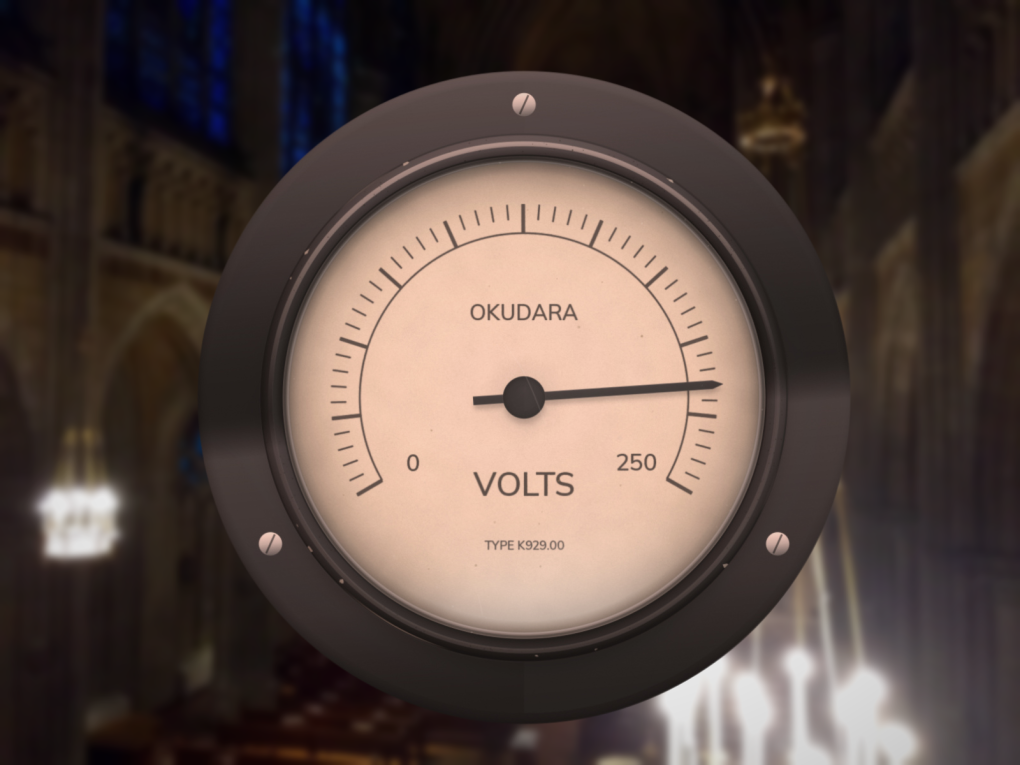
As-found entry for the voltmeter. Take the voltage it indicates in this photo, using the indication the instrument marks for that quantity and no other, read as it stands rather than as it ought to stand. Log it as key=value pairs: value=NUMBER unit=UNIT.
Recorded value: value=215 unit=V
